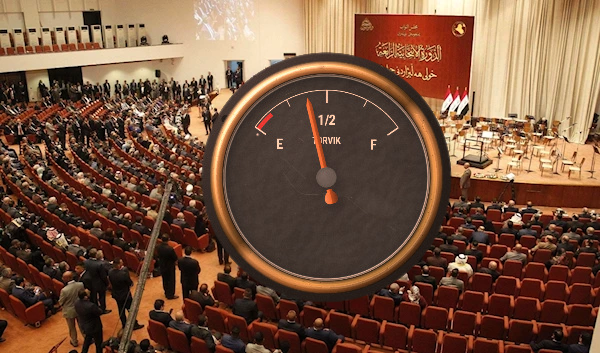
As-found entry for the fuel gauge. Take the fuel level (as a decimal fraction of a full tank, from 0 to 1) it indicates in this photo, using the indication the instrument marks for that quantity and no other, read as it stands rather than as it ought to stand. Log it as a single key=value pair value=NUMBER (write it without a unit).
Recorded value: value=0.375
